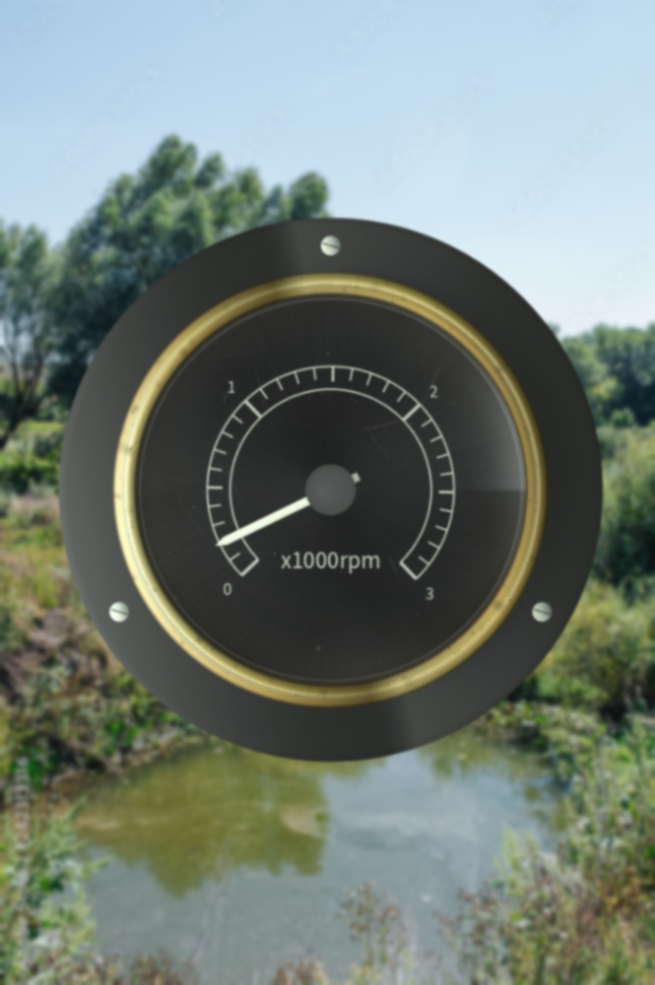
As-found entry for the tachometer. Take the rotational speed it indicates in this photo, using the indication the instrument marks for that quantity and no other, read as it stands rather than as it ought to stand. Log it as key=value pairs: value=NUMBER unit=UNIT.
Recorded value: value=200 unit=rpm
